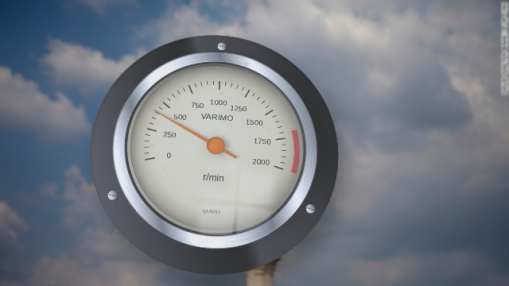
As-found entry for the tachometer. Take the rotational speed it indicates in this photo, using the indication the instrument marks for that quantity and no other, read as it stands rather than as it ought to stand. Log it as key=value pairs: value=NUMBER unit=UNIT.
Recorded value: value=400 unit=rpm
